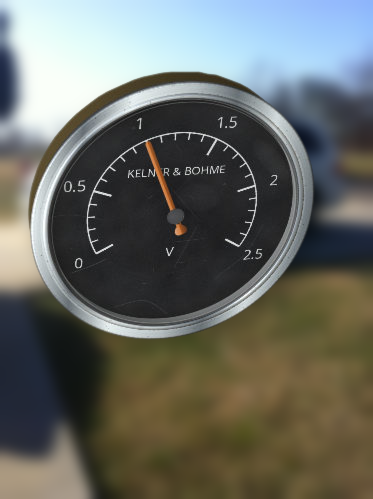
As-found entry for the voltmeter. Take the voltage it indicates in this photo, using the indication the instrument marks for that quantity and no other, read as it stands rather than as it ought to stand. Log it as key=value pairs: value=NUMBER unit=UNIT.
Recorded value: value=1 unit=V
